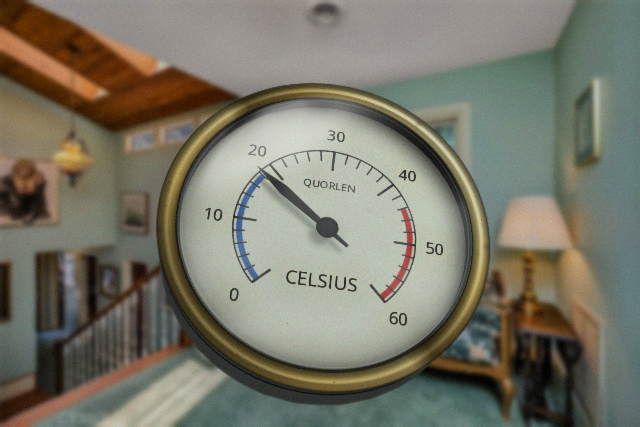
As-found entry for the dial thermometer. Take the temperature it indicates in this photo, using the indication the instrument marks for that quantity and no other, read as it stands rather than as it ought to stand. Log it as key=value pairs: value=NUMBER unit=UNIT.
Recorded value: value=18 unit=°C
